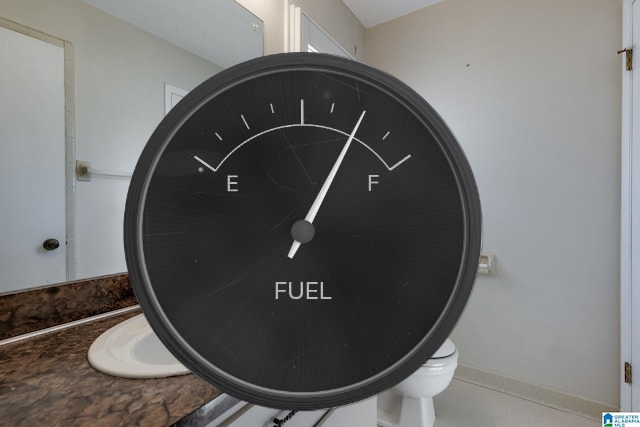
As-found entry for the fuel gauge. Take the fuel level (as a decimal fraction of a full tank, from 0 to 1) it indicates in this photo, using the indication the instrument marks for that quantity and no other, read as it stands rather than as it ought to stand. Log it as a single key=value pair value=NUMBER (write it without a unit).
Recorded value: value=0.75
